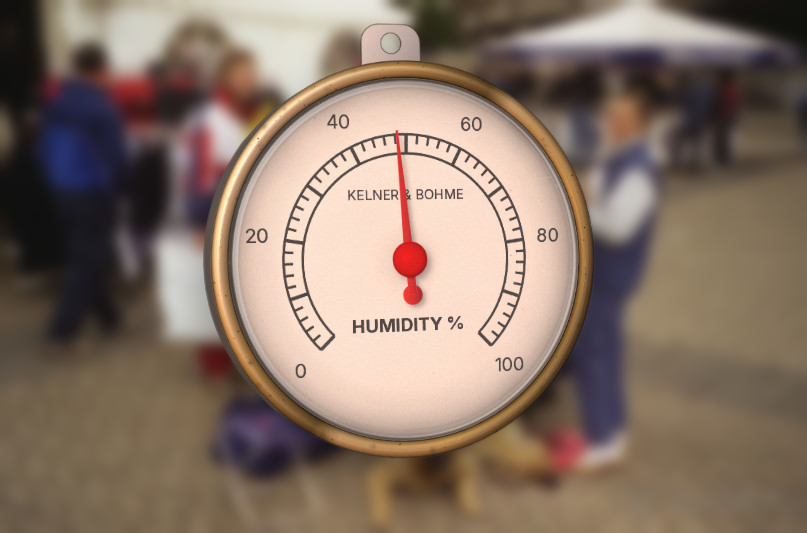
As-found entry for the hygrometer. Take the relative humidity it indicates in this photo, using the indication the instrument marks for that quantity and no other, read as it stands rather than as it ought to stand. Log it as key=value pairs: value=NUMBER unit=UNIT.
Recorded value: value=48 unit=%
